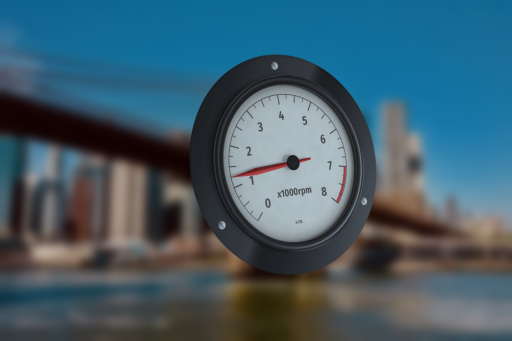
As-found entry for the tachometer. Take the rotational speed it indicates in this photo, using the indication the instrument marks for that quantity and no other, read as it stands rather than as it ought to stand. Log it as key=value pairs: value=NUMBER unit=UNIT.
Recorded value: value=1250 unit=rpm
